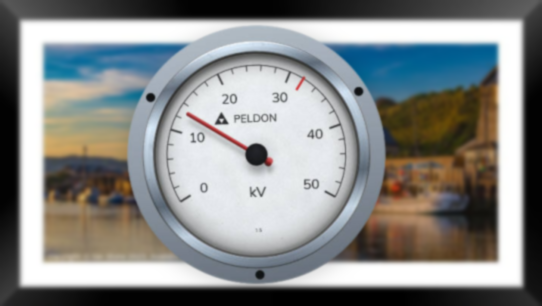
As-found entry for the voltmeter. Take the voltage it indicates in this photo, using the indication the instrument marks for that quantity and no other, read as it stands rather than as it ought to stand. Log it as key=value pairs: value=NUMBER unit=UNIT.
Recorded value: value=13 unit=kV
